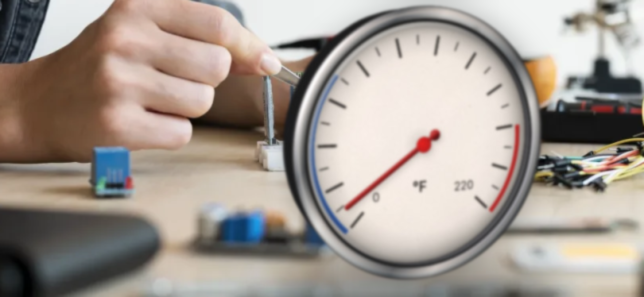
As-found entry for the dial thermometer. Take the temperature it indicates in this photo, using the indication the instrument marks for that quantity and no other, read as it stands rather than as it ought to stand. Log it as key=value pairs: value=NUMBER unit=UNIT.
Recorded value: value=10 unit=°F
